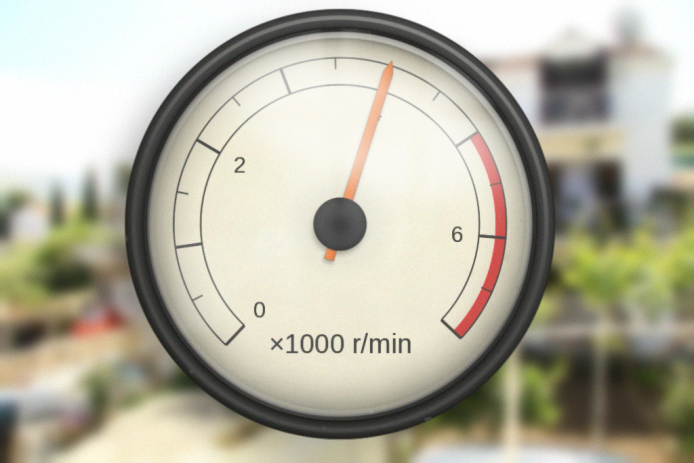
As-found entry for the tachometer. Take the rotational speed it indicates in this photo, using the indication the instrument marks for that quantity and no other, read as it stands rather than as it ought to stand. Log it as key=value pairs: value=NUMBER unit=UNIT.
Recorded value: value=4000 unit=rpm
